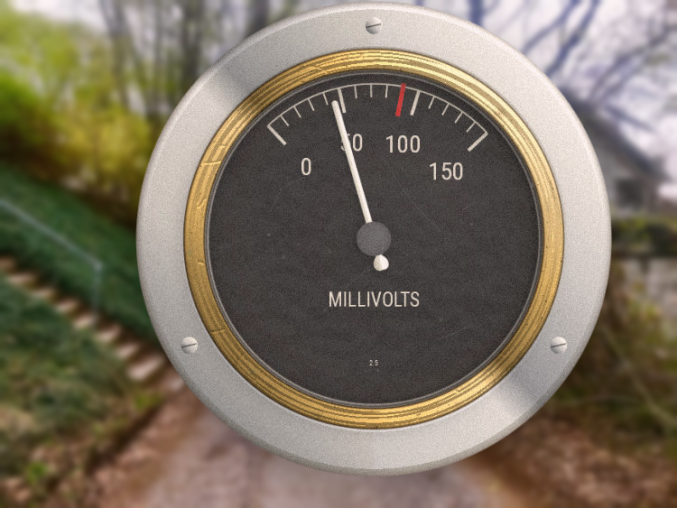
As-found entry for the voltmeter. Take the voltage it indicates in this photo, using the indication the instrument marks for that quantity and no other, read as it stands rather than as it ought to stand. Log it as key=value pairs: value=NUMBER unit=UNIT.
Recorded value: value=45 unit=mV
